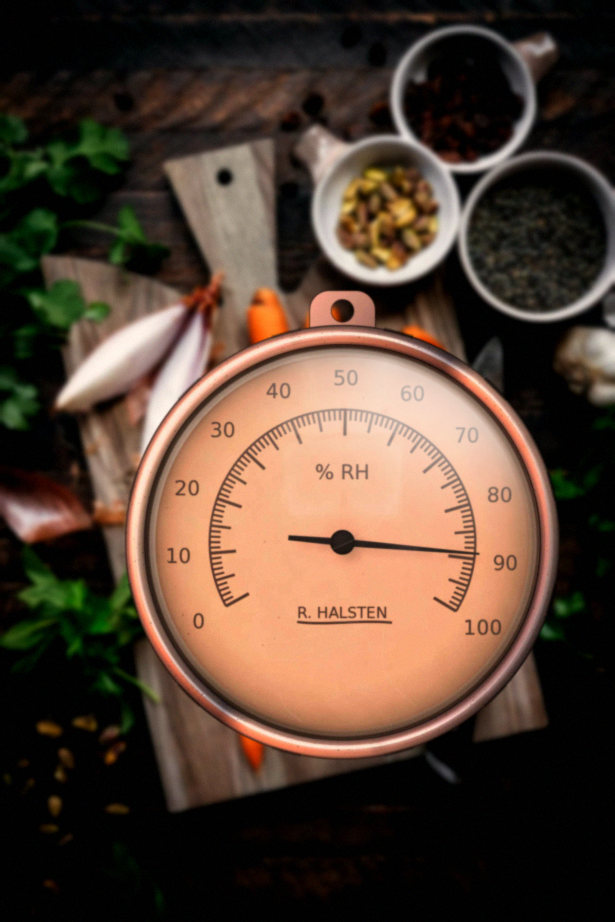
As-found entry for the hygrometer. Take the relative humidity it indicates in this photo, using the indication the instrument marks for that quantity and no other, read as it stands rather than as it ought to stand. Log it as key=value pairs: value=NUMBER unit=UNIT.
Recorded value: value=89 unit=%
